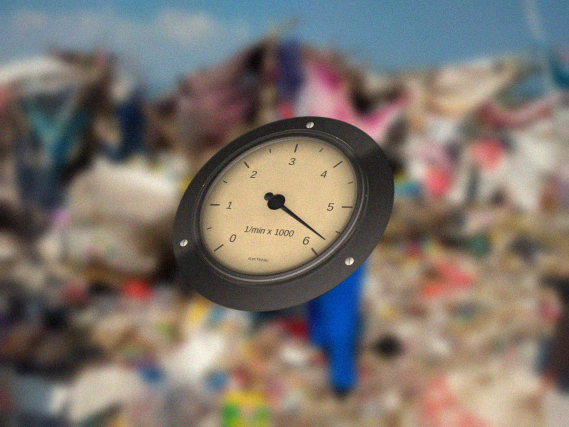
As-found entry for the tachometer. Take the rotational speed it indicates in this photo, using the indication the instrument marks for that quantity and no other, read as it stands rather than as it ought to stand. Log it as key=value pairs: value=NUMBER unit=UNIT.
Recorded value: value=5750 unit=rpm
